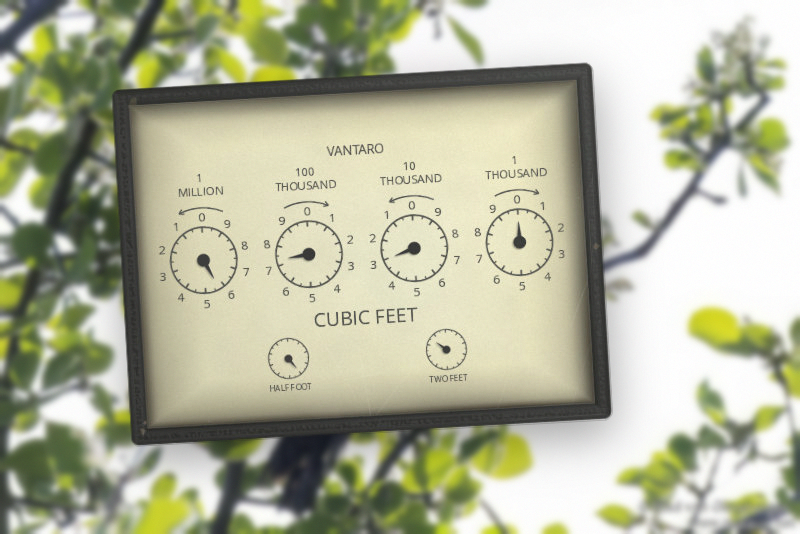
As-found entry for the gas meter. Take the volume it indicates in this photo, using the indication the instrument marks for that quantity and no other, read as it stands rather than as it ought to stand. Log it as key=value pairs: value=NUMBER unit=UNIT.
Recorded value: value=573000 unit=ft³
